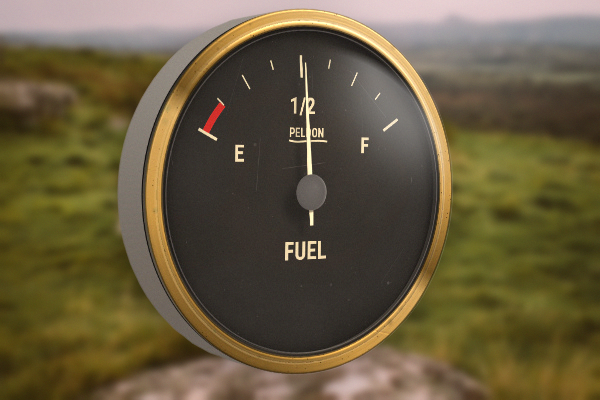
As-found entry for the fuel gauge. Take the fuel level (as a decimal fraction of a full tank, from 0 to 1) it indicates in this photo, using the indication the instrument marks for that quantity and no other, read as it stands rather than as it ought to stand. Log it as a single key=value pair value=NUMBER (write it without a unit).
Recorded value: value=0.5
